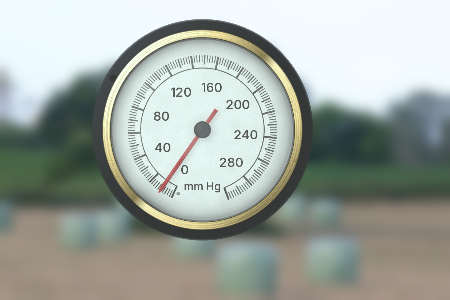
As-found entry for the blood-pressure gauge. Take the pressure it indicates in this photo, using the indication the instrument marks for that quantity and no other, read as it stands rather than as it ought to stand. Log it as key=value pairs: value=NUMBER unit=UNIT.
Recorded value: value=10 unit=mmHg
